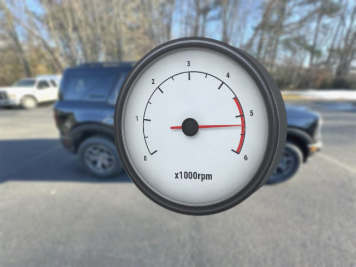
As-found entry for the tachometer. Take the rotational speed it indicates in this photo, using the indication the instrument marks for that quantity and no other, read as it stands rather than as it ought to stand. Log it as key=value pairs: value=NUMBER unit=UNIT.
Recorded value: value=5250 unit=rpm
